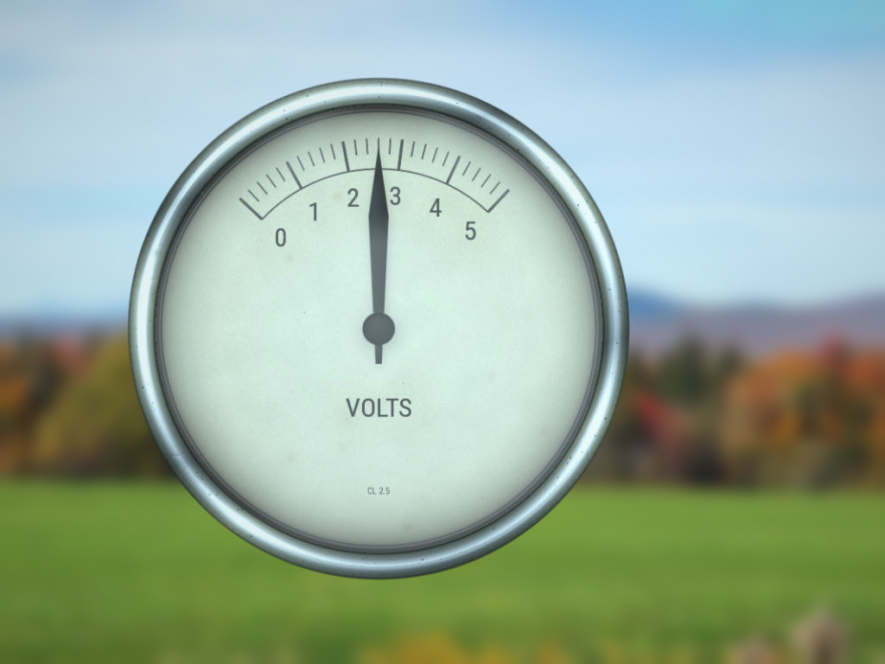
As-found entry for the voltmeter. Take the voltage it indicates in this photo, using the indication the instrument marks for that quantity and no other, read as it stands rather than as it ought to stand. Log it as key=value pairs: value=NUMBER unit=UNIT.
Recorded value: value=2.6 unit=V
